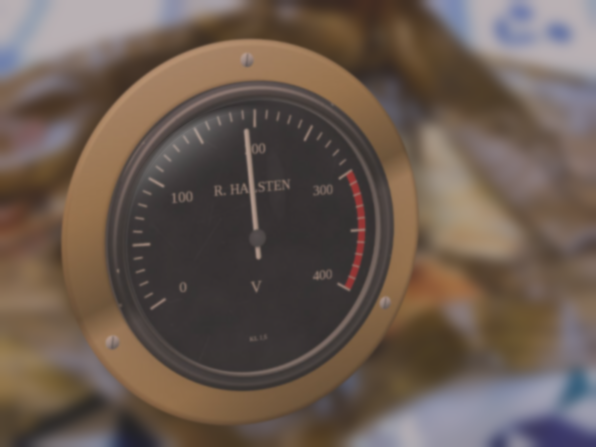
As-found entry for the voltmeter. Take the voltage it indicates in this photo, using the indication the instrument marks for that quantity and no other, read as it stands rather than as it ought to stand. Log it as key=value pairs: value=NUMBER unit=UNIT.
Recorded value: value=190 unit=V
